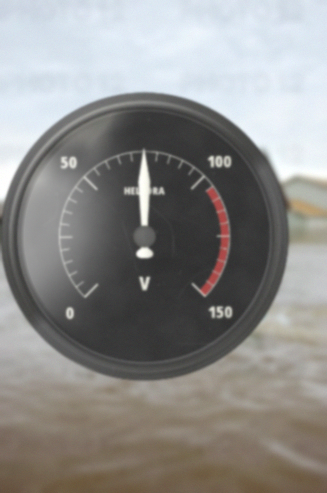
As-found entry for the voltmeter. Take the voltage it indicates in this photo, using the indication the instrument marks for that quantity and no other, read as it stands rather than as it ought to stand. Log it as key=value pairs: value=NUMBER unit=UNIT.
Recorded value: value=75 unit=V
